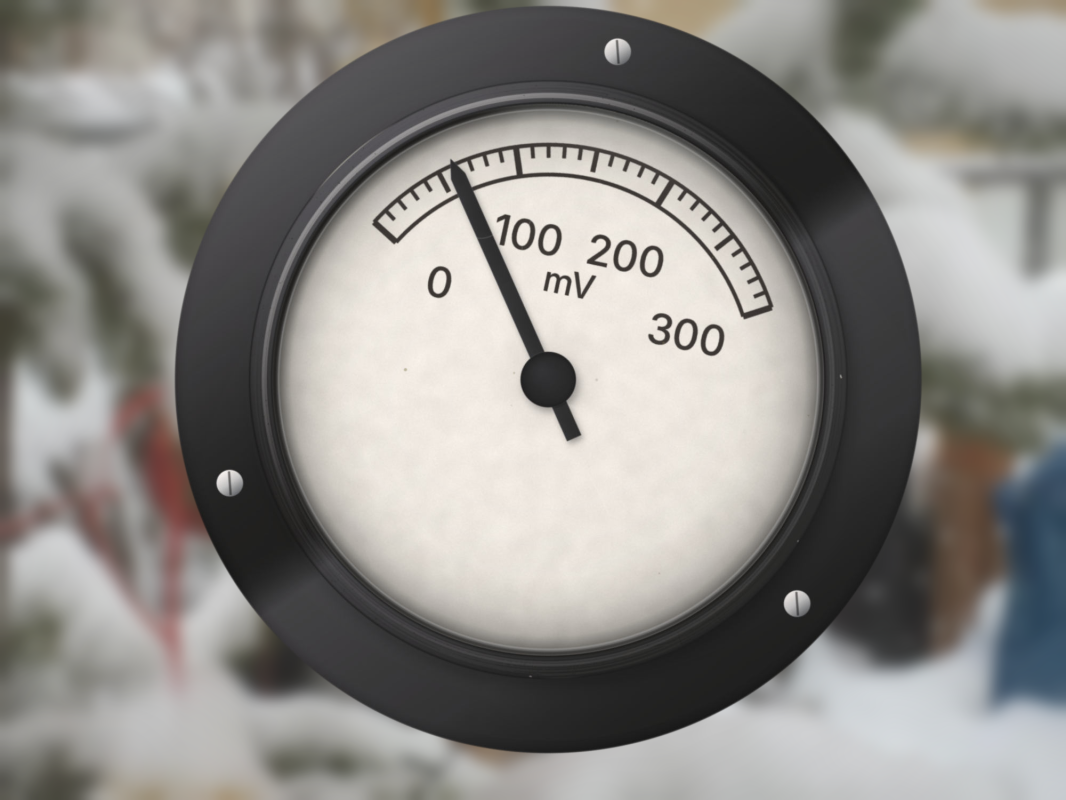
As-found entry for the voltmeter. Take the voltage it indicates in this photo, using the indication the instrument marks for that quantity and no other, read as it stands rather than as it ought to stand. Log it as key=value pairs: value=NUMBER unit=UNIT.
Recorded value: value=60 unit=mV
